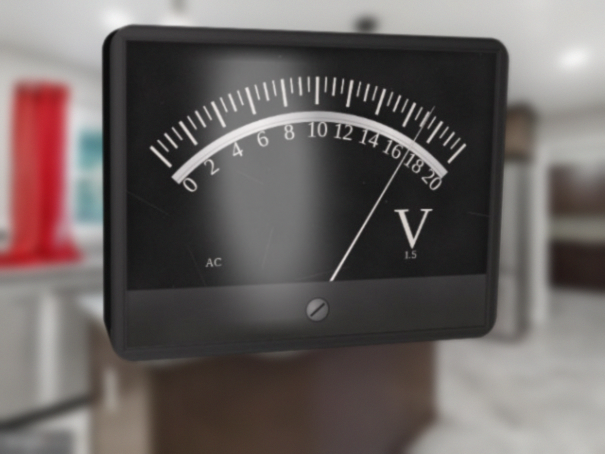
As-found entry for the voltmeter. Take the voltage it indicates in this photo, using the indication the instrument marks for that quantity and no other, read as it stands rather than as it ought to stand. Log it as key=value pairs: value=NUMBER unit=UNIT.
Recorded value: value=17 unit=V
